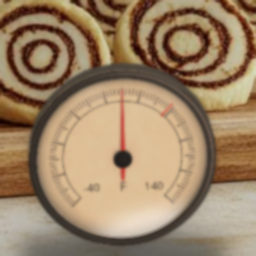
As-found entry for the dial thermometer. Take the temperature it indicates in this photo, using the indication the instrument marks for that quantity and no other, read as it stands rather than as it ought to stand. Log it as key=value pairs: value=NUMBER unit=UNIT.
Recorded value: value=50 unit=°F
